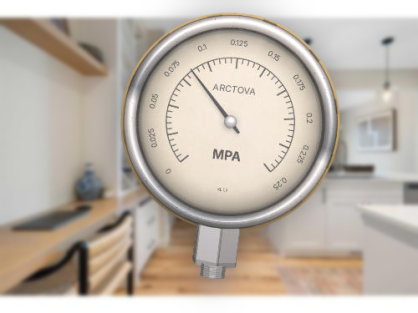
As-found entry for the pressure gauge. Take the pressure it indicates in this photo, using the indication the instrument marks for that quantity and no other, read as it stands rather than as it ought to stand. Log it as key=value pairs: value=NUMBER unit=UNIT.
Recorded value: value=0.085 unit=MPa
